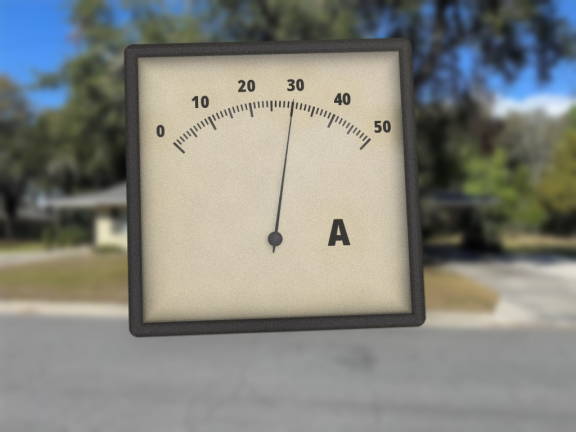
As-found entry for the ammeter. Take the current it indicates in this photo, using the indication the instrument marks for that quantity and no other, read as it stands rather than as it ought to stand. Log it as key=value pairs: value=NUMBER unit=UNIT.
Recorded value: value=30 unit=A
